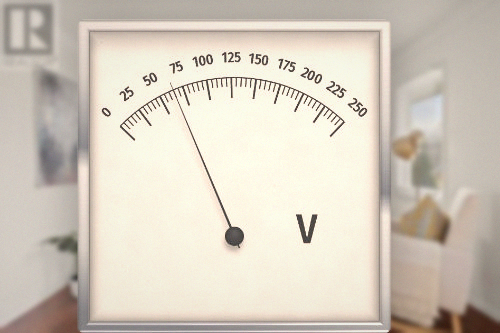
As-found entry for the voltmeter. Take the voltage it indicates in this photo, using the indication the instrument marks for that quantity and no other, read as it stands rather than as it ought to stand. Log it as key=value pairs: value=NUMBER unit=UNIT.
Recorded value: value=65 unit=V
